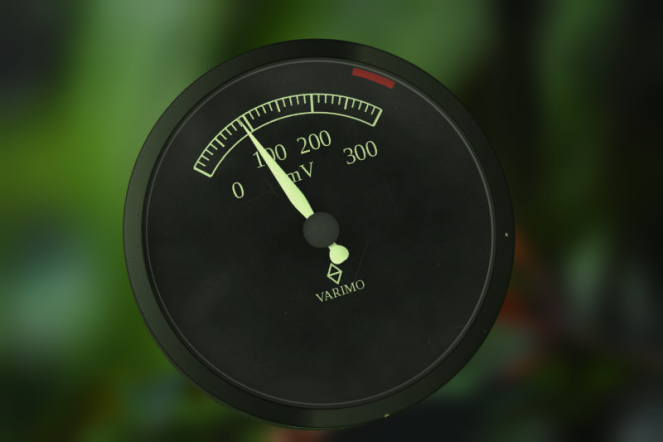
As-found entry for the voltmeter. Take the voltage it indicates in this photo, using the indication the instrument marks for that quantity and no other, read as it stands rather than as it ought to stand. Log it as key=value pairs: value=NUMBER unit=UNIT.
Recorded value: value=90 unit=mV
